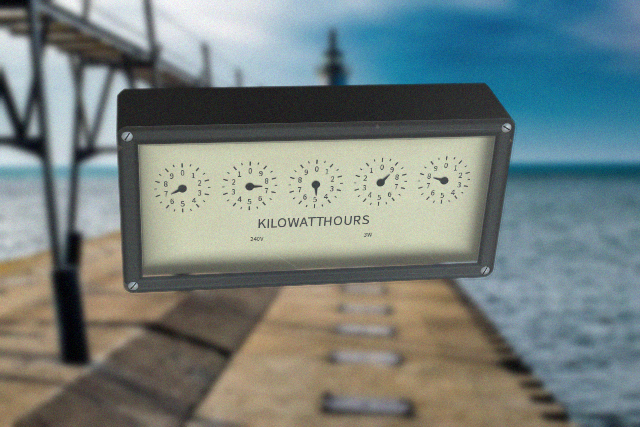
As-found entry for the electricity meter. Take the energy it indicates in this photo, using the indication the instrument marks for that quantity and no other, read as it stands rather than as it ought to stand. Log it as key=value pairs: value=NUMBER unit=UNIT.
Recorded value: value=67488 unit=kWh
